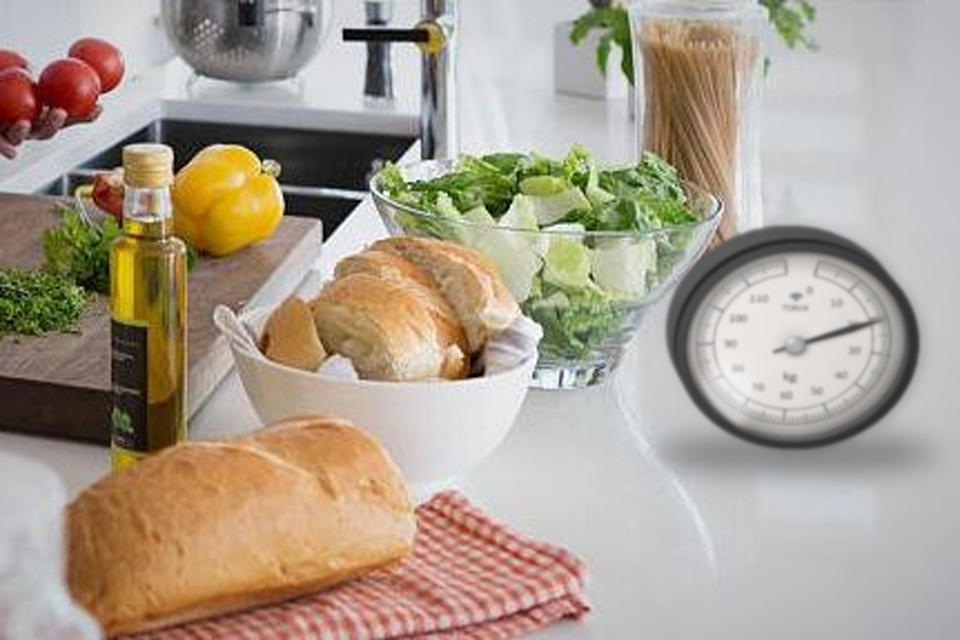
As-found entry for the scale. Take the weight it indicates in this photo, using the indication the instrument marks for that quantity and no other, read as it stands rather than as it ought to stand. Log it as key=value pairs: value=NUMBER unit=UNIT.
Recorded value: value=20 unit=kg
